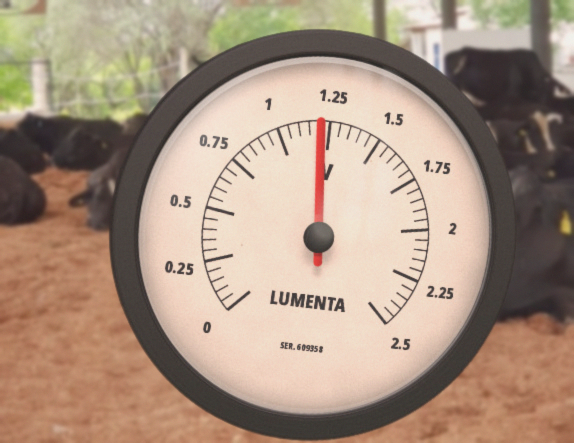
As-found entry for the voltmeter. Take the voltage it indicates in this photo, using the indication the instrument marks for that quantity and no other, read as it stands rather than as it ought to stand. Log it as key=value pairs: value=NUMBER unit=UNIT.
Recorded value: value=1.2 unit=V
